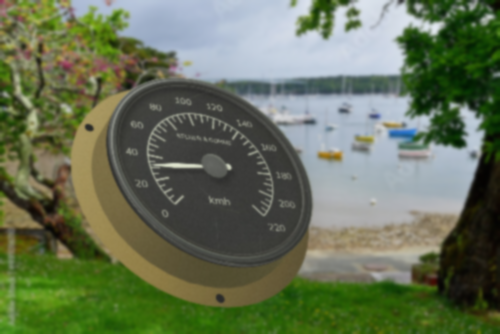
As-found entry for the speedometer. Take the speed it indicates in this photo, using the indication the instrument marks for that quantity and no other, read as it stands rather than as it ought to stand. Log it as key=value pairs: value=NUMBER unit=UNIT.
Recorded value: value=30 unit=km/h
